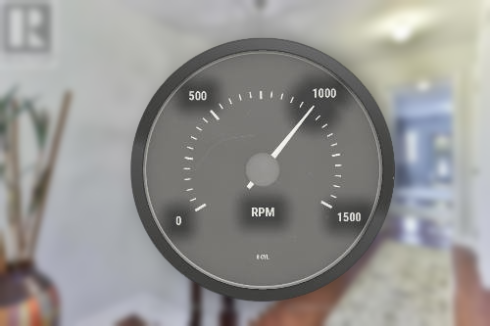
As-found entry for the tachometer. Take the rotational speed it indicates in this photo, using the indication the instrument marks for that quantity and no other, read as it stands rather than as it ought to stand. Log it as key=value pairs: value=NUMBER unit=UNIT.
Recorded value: value=1000 unit=rpm
